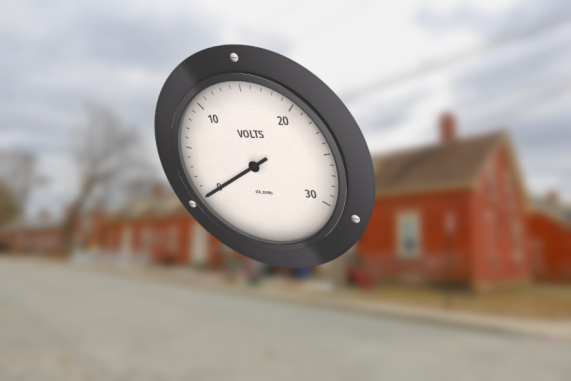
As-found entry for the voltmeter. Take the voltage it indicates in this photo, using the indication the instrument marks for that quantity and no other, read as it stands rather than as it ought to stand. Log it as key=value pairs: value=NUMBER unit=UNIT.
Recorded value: value=0 unit=V
